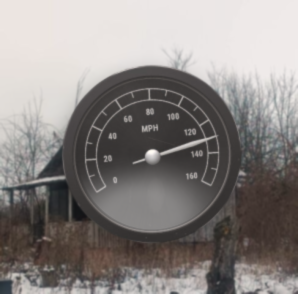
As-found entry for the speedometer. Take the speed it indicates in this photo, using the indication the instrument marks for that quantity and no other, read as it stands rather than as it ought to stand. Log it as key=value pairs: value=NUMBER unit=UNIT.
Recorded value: value=130 unit=mph
